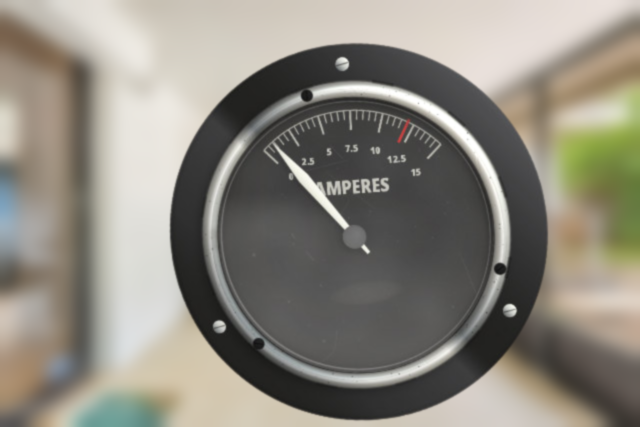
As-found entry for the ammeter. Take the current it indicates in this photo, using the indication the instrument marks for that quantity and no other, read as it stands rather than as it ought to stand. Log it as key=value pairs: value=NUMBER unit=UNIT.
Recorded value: value=1 unit=A
